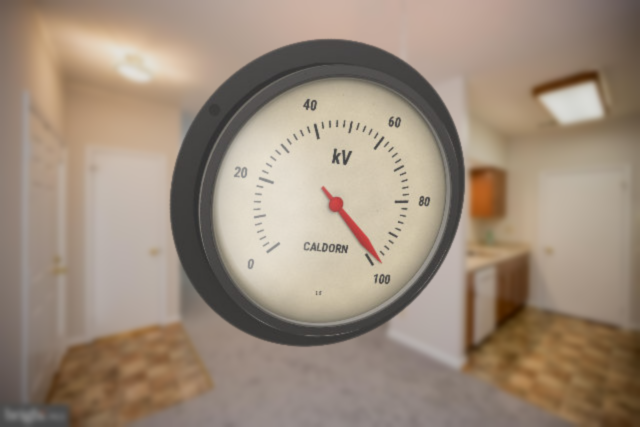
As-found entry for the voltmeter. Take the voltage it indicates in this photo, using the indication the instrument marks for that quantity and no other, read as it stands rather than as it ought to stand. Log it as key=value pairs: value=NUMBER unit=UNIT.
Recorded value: value=98 unit=kV
